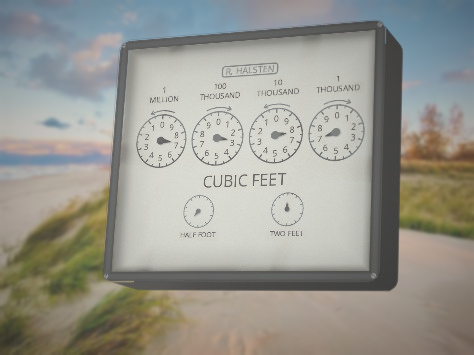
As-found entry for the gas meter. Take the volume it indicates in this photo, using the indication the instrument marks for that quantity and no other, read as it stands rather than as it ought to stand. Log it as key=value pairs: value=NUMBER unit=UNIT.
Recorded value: value=727700 unit=ft³
